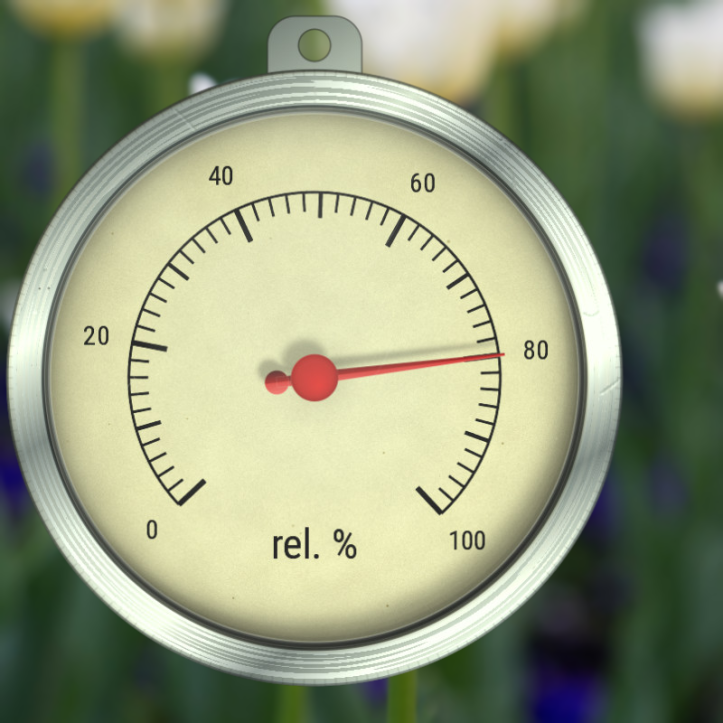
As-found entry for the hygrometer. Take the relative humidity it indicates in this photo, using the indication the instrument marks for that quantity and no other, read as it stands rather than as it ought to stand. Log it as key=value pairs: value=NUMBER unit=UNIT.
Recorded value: value=80 unit=%
